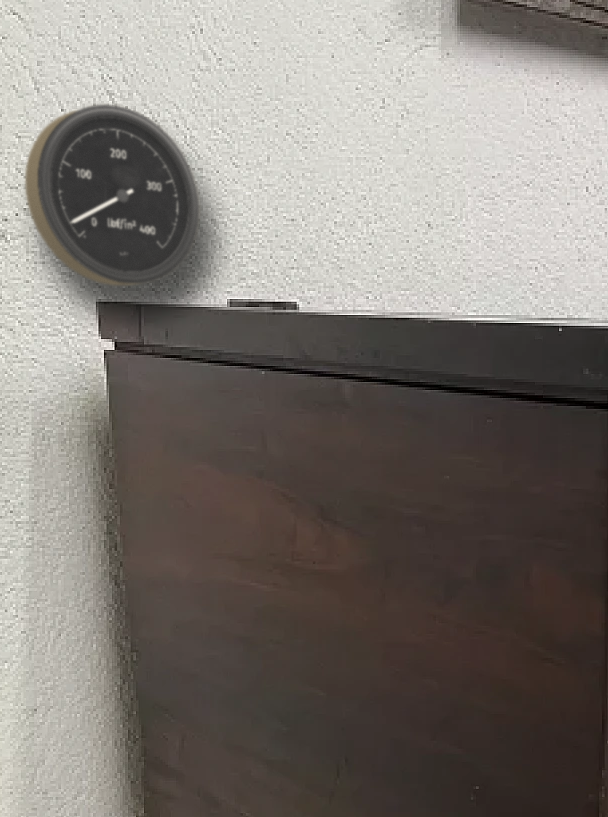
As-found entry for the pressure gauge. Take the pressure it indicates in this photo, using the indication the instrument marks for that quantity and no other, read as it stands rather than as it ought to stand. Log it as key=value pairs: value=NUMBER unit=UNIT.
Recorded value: value=20 unit=psi
